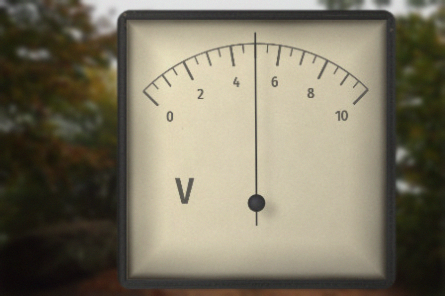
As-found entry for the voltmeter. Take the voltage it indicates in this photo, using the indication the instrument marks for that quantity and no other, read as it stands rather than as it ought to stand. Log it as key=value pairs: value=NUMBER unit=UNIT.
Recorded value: value=5 unit=V
